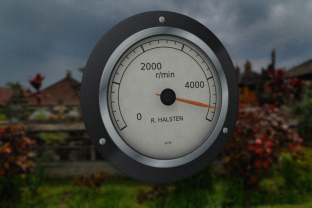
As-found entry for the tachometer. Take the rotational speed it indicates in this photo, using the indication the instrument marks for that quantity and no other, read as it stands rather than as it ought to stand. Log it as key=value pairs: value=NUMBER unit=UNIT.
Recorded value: value=4700 unit=rpm
